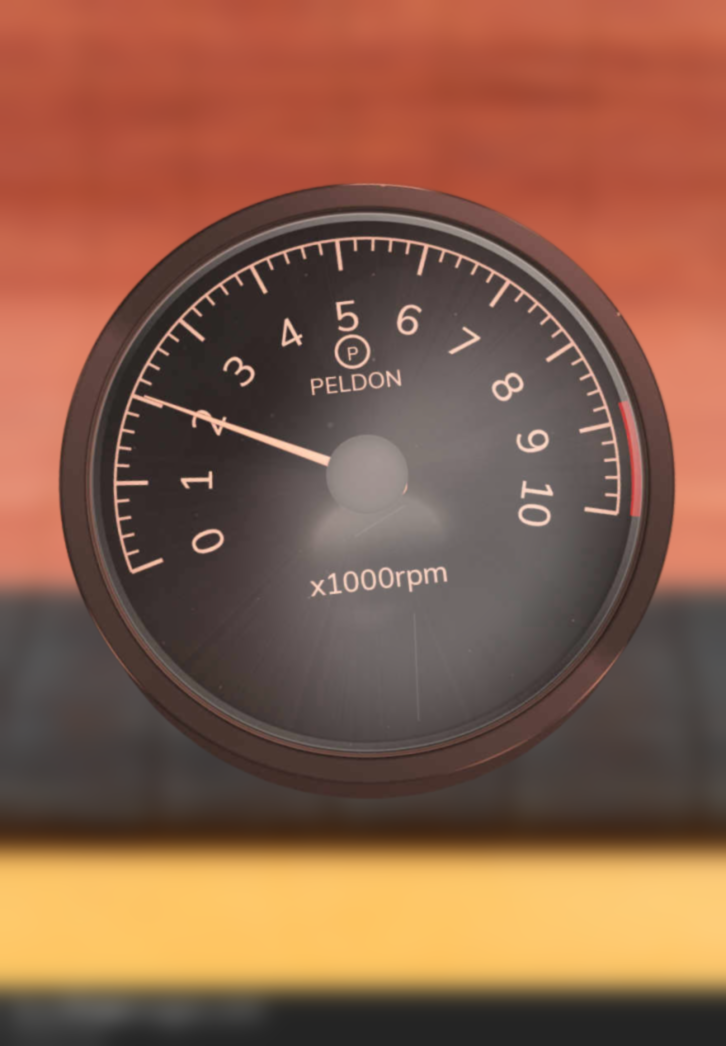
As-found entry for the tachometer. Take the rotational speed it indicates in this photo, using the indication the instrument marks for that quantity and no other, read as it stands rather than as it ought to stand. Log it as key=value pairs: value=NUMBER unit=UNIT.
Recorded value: value=2000 unit=rpm
